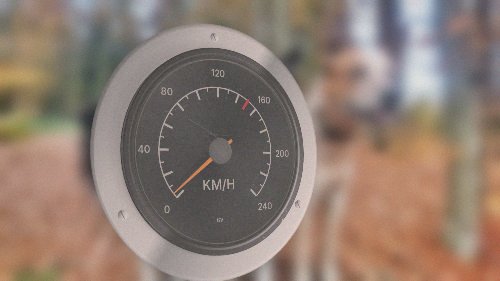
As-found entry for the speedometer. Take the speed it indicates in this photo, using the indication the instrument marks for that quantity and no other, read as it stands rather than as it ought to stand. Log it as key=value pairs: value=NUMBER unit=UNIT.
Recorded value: value=5 unit=km/h
